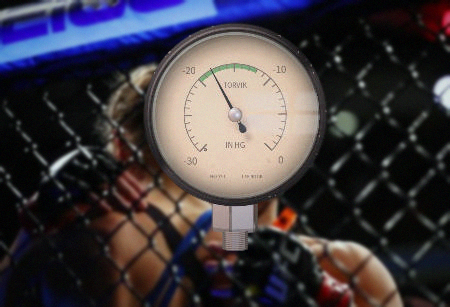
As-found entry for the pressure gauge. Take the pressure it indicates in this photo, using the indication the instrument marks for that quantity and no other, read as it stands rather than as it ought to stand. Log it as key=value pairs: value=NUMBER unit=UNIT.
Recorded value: value=-18 unit=inHg
